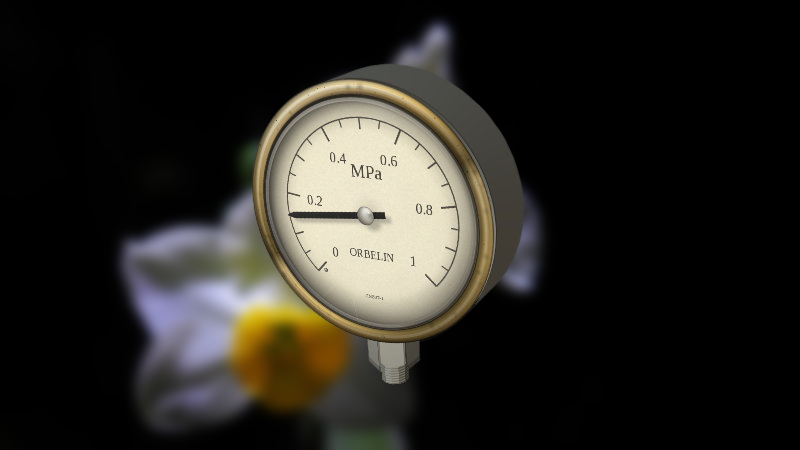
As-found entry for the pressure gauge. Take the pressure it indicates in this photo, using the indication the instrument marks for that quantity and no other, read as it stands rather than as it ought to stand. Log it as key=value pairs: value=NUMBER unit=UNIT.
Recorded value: value=0.15 unit=MPa
